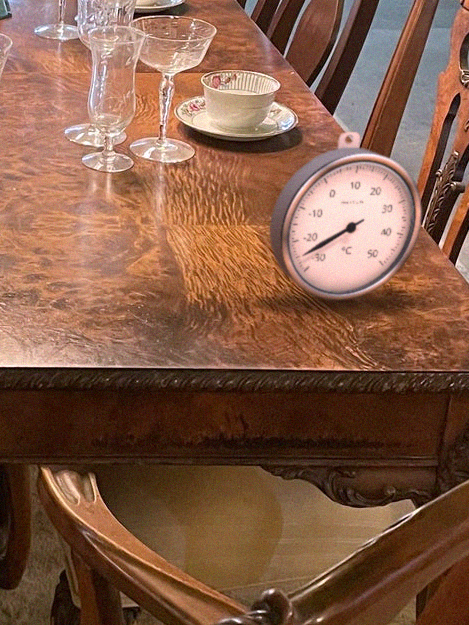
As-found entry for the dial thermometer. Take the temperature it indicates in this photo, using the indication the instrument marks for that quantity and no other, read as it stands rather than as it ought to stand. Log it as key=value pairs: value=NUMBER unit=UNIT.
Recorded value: value=-25 unit=°C
